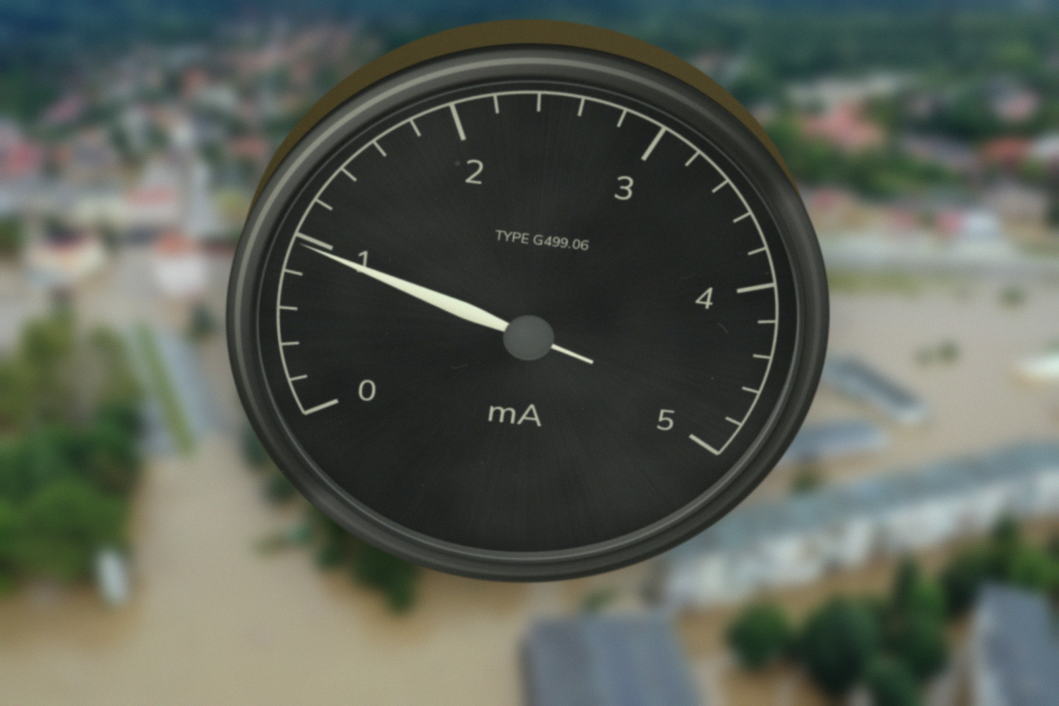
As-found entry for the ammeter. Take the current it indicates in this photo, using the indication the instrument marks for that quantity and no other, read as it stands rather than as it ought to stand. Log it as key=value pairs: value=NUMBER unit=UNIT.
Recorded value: value=1 unit=mA
